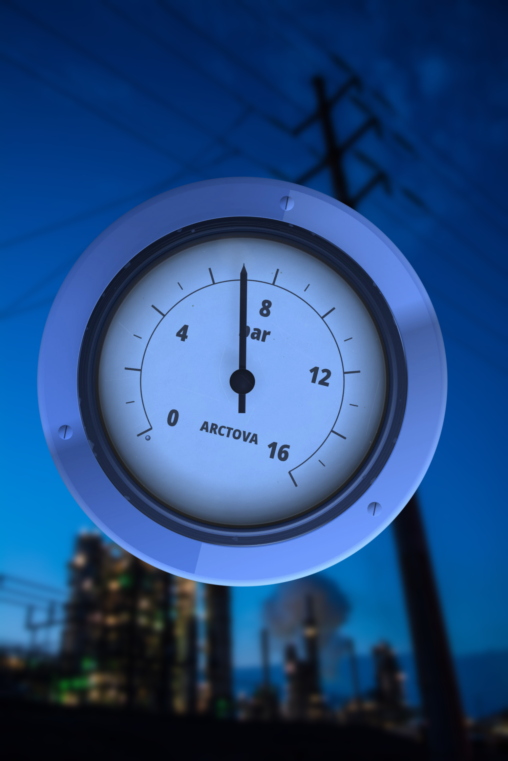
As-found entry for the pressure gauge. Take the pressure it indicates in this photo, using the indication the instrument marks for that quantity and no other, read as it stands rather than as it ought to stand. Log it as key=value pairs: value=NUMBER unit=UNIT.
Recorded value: value=7 unit=bar
